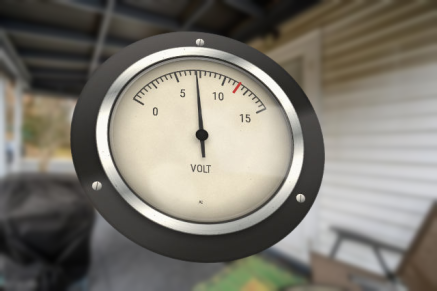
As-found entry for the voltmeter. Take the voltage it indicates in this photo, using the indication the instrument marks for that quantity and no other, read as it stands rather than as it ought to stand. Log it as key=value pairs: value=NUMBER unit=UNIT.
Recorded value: value=7 unit=V
